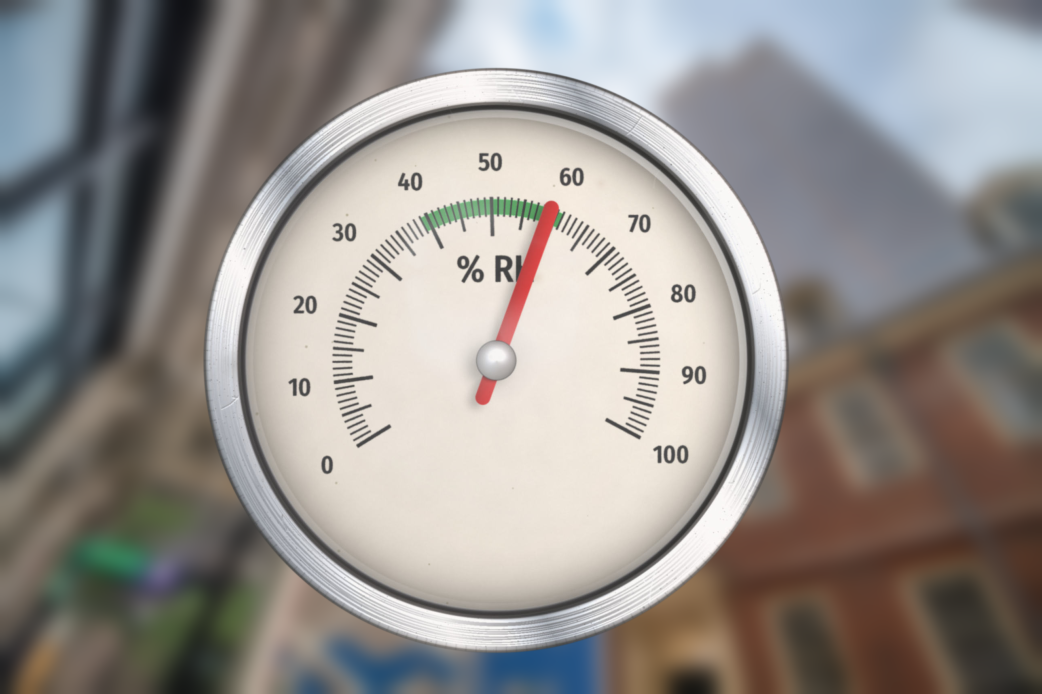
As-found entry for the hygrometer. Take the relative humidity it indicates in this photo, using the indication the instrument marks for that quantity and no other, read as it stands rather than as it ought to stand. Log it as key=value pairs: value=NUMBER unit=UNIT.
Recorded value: value=59 unit=%
